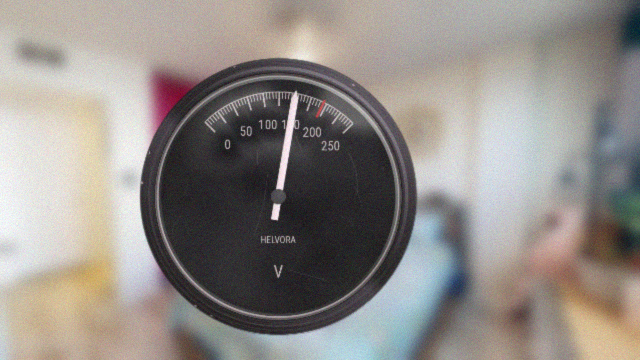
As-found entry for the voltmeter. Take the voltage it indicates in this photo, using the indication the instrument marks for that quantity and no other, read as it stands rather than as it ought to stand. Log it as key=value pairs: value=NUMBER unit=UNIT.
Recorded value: value=150 unit=V
